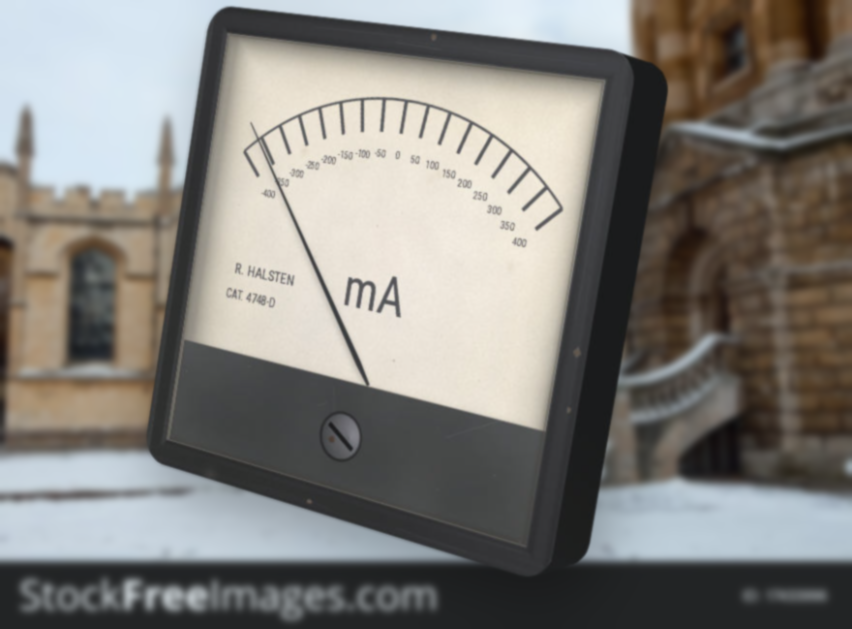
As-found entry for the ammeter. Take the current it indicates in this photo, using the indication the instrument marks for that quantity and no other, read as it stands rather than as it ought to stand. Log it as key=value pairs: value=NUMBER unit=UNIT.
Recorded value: value=-350 unit=mA
